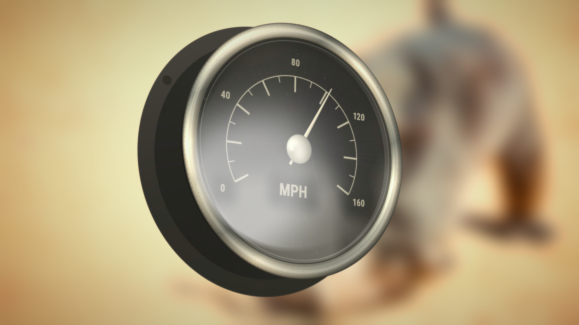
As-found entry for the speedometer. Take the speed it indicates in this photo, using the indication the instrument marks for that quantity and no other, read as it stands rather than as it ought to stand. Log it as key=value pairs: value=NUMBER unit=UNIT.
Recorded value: value=100 unit=mph
